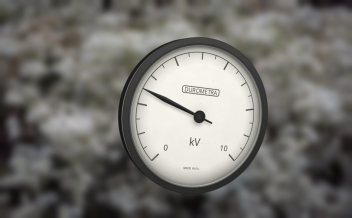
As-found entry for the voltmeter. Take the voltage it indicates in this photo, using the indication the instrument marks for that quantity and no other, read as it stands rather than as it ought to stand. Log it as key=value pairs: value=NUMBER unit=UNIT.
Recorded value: value=2.5 unit=kV
